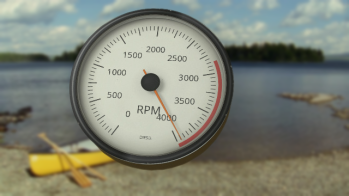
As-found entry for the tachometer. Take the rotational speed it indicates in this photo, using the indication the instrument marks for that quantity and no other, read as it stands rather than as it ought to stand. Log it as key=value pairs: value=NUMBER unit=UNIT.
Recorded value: value=3950 unit=rpm
